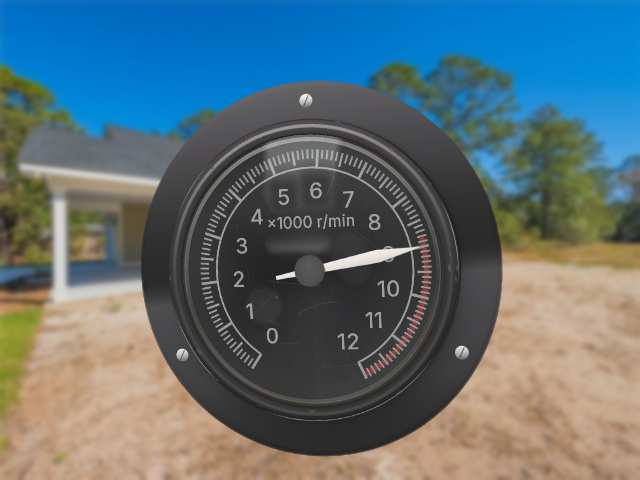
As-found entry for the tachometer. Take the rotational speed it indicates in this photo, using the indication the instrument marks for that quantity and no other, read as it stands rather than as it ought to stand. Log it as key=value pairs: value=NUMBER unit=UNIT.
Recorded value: value=9000 unit=rpm
